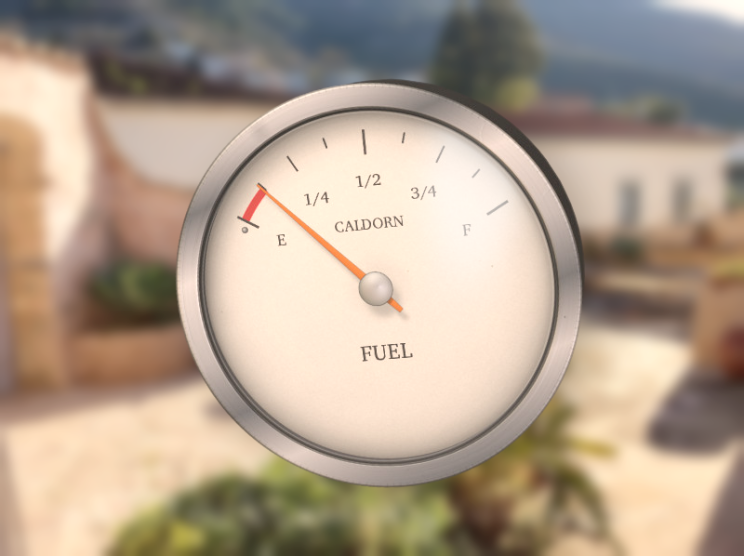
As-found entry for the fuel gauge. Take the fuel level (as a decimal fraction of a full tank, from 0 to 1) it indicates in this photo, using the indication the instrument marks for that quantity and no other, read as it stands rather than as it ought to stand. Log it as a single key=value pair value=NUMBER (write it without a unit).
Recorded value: value=0.125
